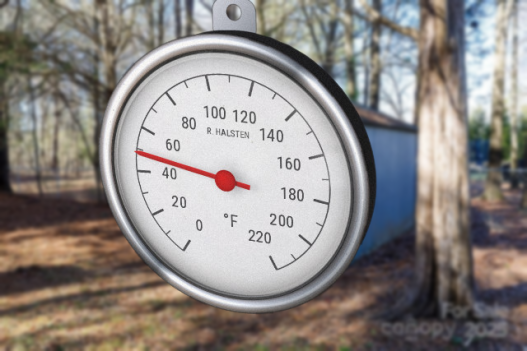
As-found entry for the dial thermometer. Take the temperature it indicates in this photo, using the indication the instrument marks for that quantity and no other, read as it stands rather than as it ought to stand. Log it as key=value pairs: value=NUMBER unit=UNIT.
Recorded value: value=50 unit=°F
